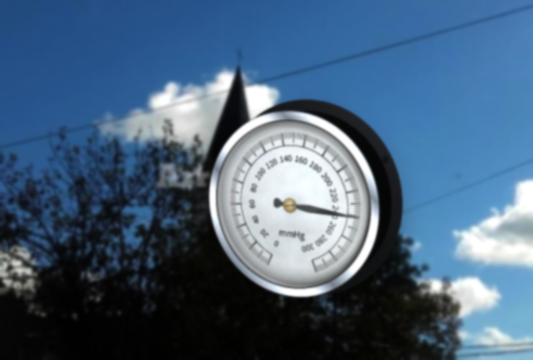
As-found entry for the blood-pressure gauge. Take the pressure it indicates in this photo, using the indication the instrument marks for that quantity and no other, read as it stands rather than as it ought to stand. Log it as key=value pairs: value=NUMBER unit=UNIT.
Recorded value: value=240 unit=mmHg
